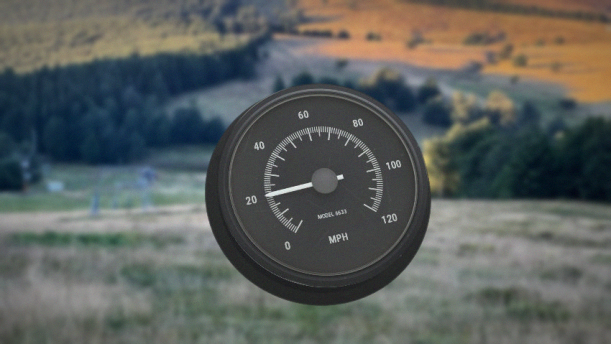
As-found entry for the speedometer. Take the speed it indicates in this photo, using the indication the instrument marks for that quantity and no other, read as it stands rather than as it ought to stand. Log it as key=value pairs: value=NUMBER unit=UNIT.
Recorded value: value=20 unit=mph
